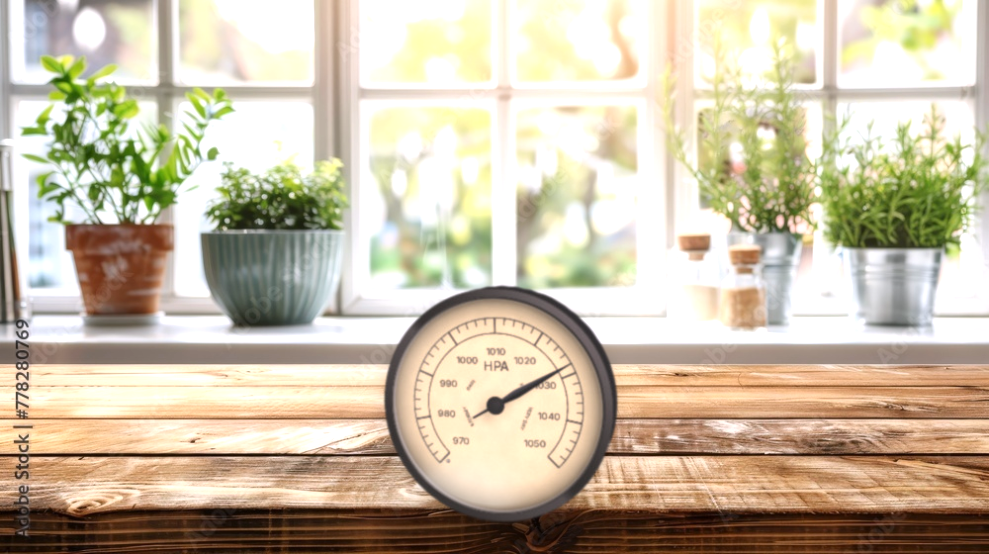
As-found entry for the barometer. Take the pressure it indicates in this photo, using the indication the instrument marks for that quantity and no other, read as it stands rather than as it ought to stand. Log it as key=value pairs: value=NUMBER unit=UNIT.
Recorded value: value=1028 unit=hPa
